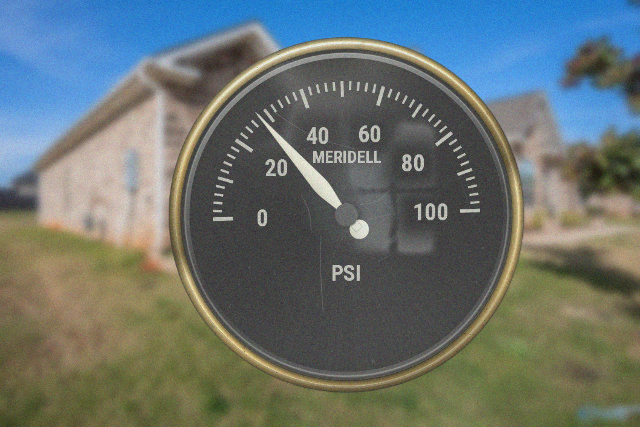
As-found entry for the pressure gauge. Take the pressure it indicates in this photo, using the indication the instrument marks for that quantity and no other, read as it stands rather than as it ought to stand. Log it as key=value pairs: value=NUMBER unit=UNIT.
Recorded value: value=28 unit=psi
